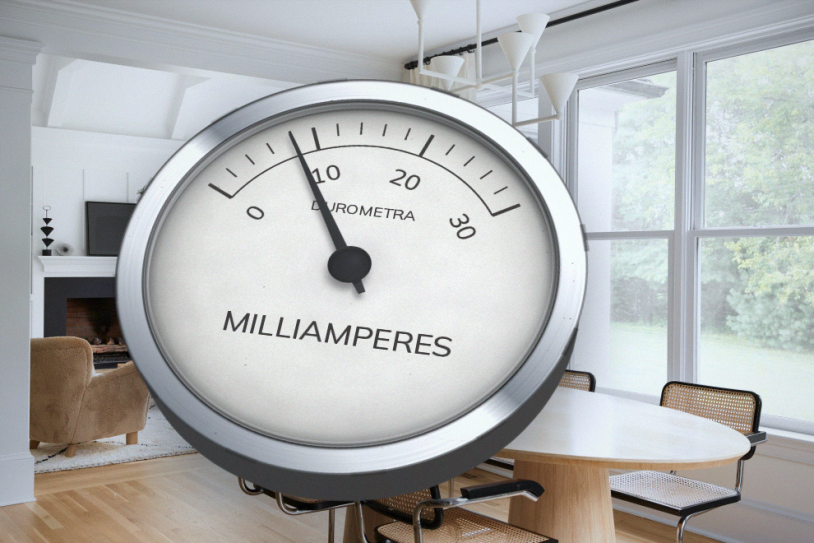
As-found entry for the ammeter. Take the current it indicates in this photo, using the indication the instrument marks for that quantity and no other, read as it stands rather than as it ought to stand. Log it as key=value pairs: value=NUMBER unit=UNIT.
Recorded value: value=8 unit=mA
